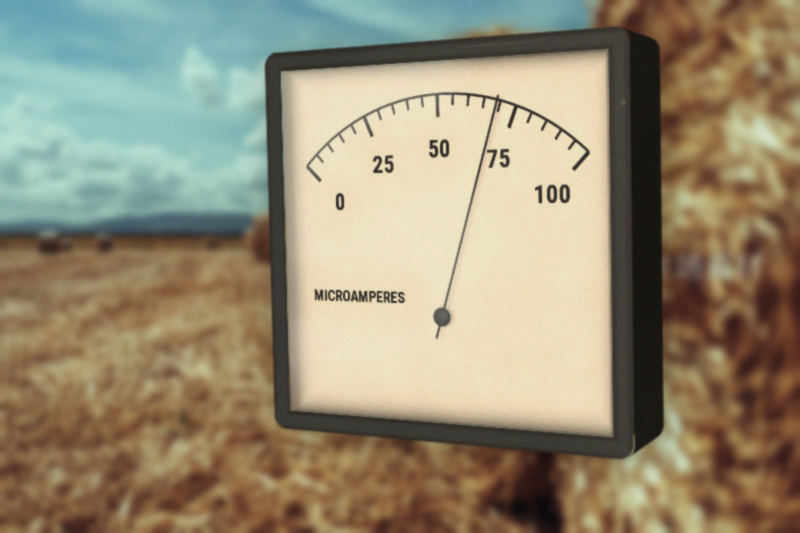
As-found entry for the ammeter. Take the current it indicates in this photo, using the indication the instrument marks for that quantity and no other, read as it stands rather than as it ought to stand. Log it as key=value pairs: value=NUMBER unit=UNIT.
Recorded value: value=70 unit=µA
